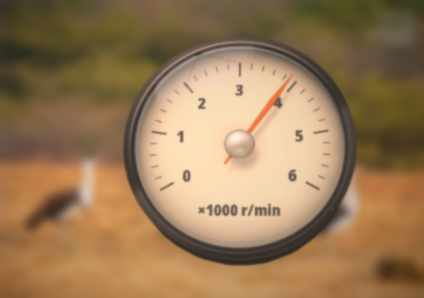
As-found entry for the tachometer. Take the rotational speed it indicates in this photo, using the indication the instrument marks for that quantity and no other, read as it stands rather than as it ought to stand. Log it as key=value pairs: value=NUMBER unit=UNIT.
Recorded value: value=3900 unit=rpm
